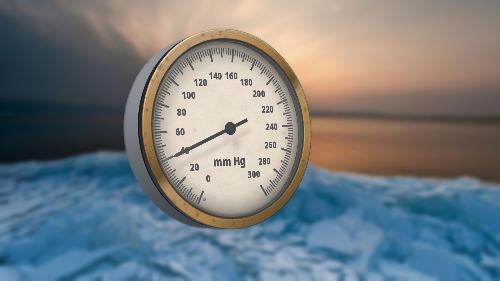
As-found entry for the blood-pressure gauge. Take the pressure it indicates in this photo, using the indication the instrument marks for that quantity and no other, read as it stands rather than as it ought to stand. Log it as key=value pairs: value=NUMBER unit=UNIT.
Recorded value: value=40 unit=mmHg
